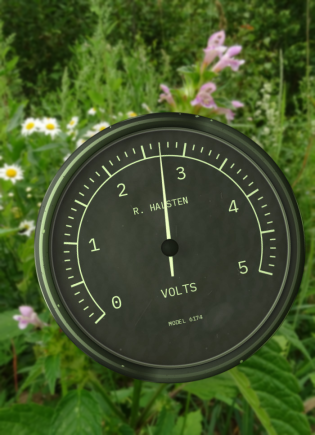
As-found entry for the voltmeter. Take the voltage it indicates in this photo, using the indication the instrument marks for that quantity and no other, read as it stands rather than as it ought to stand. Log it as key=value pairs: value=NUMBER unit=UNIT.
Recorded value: value=2.7 unit=V
